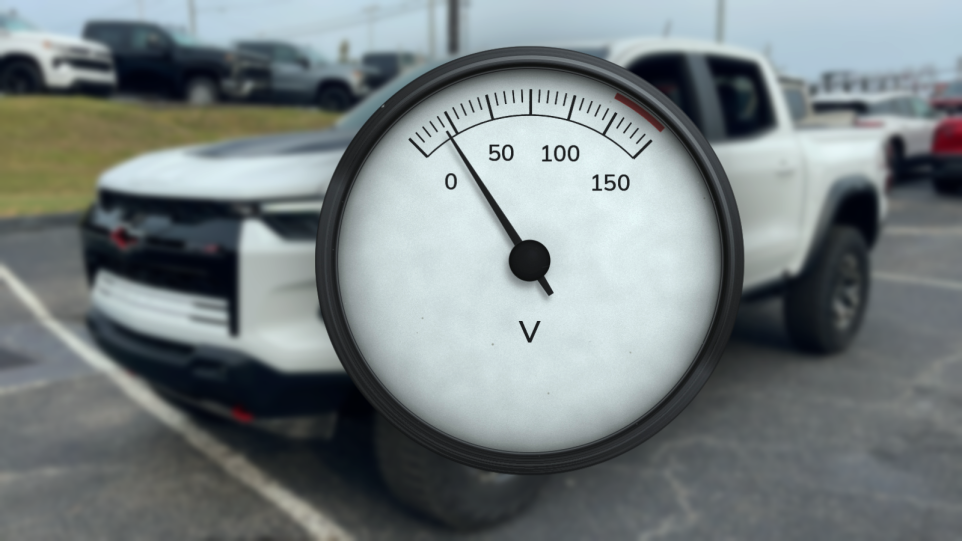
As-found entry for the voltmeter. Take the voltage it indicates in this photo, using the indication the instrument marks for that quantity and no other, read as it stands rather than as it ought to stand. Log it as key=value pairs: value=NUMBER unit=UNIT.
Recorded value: value=20 unit=V
